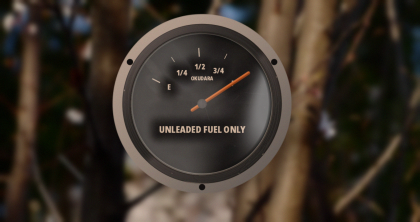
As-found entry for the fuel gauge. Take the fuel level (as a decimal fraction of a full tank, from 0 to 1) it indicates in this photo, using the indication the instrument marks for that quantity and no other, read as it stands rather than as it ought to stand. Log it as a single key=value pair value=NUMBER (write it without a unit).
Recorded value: value=1
